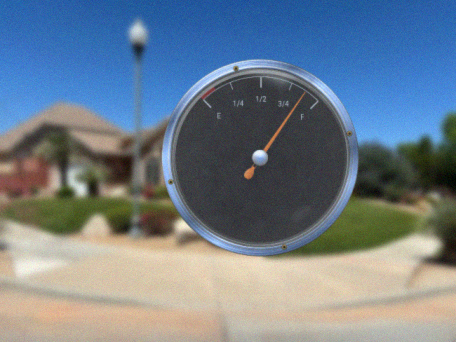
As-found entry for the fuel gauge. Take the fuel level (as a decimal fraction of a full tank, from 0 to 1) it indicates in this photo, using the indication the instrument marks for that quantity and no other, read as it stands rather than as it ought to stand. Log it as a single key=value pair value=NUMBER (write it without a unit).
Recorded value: value=0.875
